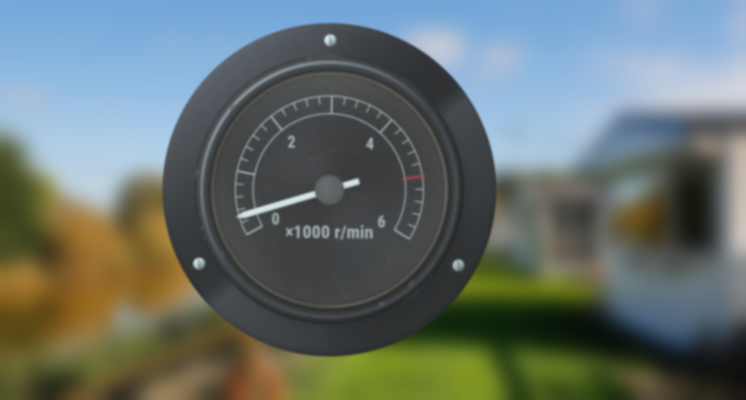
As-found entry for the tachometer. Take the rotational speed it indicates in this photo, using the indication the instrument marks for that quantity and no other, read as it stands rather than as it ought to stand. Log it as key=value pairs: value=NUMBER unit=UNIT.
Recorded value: value=300 unit=rpm
